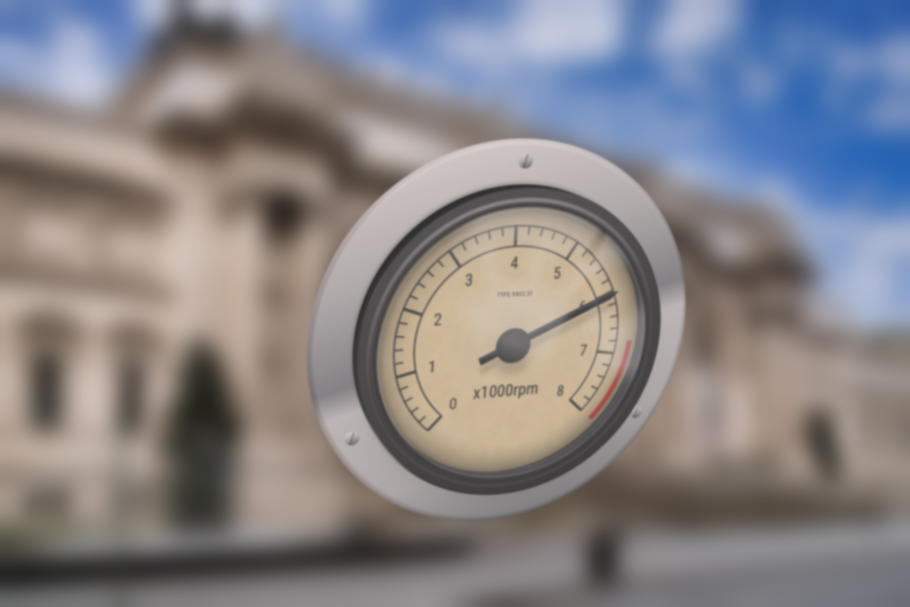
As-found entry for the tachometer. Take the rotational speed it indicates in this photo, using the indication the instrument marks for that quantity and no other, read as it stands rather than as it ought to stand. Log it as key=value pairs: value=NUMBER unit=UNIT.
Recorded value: value=6000 unit=rpm
